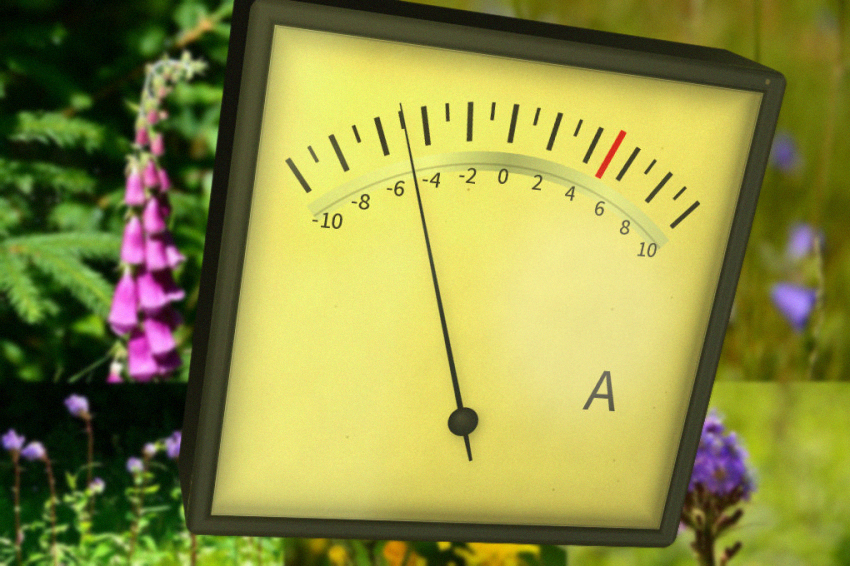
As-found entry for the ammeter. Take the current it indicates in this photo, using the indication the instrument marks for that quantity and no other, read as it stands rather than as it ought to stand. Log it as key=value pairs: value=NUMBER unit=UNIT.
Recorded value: value=-5 unit=A
